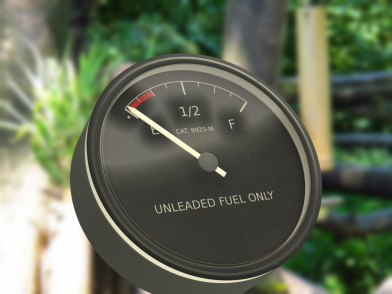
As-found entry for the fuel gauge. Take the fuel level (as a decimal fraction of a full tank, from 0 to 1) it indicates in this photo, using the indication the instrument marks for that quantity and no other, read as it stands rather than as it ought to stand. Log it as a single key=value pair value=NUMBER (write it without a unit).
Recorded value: value=0
